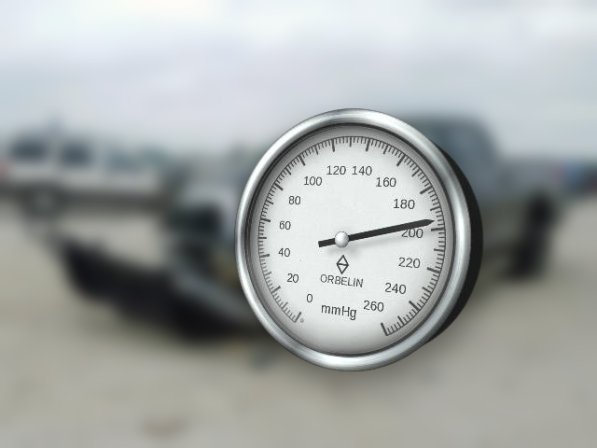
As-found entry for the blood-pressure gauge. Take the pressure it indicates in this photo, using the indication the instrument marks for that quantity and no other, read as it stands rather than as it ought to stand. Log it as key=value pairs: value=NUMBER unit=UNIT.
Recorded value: value=196 unit=mmHg
